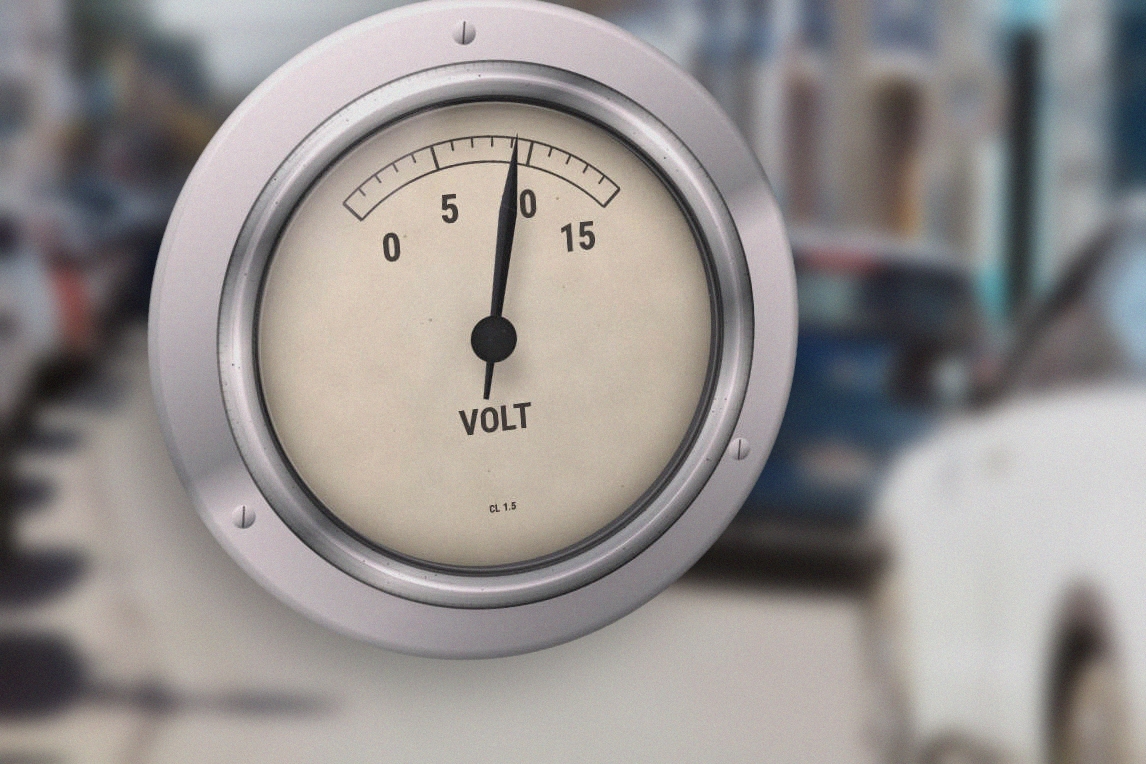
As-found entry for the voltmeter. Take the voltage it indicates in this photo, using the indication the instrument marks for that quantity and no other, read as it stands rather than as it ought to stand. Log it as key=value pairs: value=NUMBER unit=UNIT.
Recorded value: value=9 unit=V
